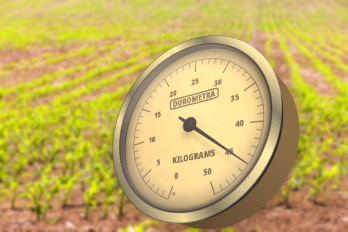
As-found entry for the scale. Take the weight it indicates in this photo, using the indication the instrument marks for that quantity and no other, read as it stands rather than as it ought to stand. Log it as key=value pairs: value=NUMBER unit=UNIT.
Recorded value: value=45 unit=kg
